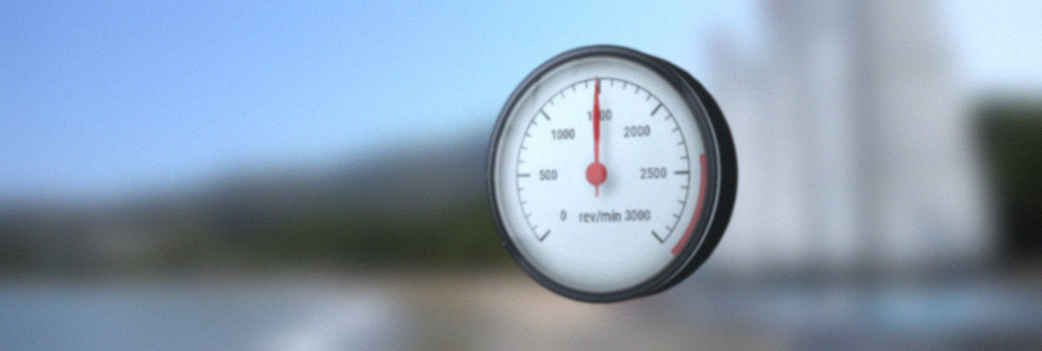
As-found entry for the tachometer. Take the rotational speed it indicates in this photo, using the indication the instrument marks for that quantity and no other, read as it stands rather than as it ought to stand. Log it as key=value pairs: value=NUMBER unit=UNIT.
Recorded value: value=1500 unit=rpm
